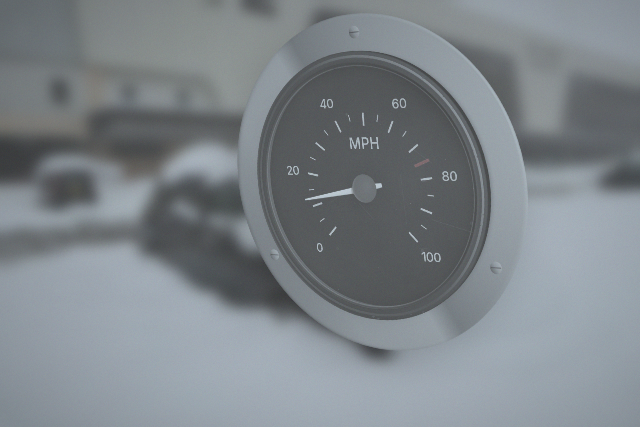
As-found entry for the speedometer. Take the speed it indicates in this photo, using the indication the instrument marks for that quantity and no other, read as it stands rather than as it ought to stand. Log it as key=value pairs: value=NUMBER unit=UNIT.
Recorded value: value=12.5 unit=mph
